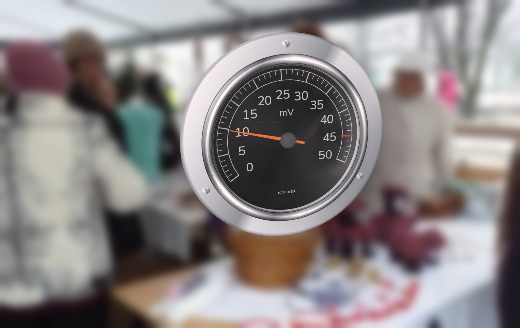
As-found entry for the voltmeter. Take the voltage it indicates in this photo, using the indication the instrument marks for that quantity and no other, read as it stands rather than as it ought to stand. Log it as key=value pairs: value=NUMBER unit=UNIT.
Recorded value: value=10 unit=mV
